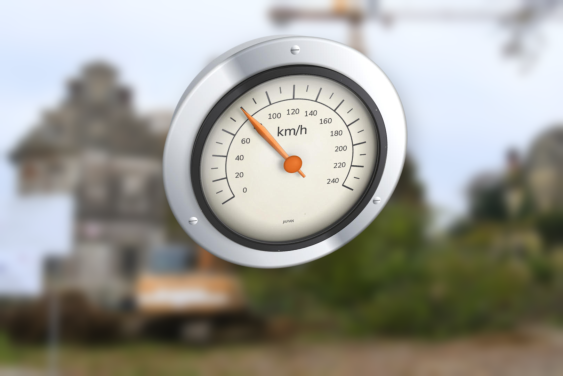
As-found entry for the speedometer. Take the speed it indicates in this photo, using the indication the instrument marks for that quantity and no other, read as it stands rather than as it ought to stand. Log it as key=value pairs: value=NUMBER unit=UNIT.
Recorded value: value=80 unit=km/h
